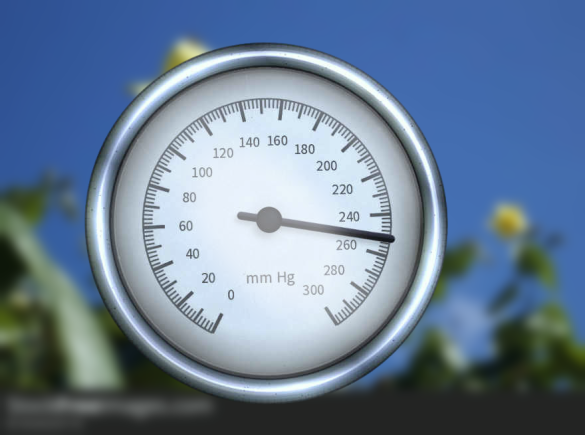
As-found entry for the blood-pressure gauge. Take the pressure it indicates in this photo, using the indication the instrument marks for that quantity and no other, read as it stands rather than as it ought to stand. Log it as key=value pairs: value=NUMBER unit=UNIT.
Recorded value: value=252 unit=mmHg
